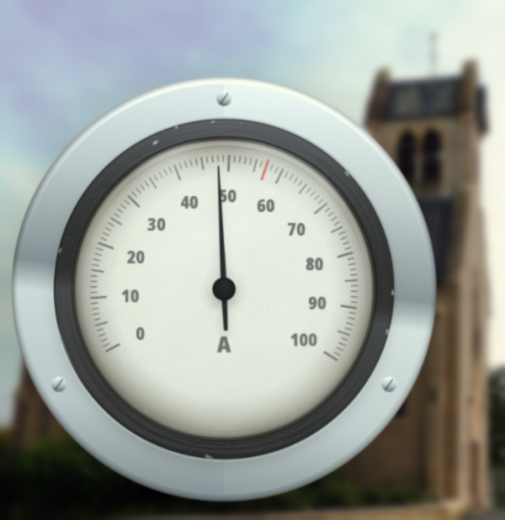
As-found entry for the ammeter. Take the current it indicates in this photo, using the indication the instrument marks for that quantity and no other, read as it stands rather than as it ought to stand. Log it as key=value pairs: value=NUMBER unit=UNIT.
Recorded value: value=48 unit=A
